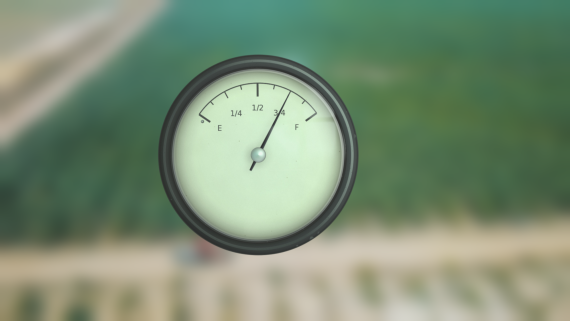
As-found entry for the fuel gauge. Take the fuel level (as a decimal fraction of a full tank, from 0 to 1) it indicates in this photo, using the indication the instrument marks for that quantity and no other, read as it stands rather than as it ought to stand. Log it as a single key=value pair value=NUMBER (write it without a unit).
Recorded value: value=0.75
